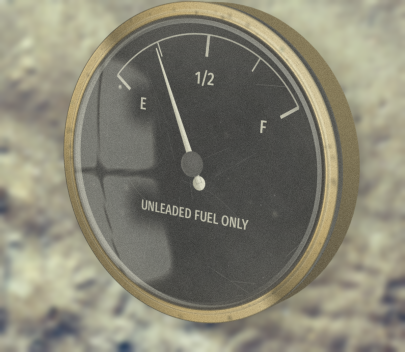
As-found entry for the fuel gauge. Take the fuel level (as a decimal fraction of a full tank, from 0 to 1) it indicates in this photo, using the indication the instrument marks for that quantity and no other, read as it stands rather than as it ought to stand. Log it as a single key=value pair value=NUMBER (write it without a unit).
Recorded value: value=0.25
